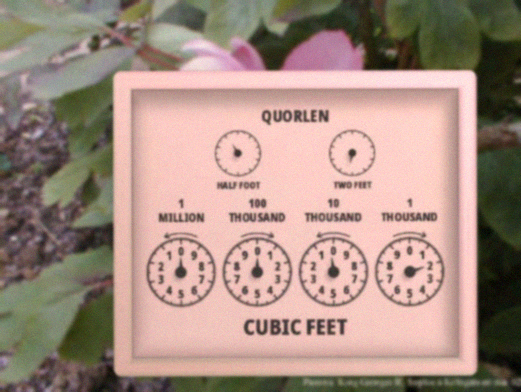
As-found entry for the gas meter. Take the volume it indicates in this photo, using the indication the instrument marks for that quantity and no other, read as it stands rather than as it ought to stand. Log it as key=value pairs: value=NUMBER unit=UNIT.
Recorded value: value=200 unit=ft³
